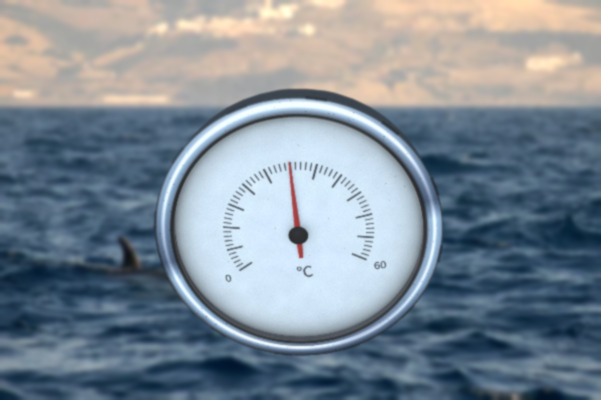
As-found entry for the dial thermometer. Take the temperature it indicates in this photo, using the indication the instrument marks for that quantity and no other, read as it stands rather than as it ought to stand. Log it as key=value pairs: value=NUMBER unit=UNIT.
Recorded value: value=30 unit=°C
